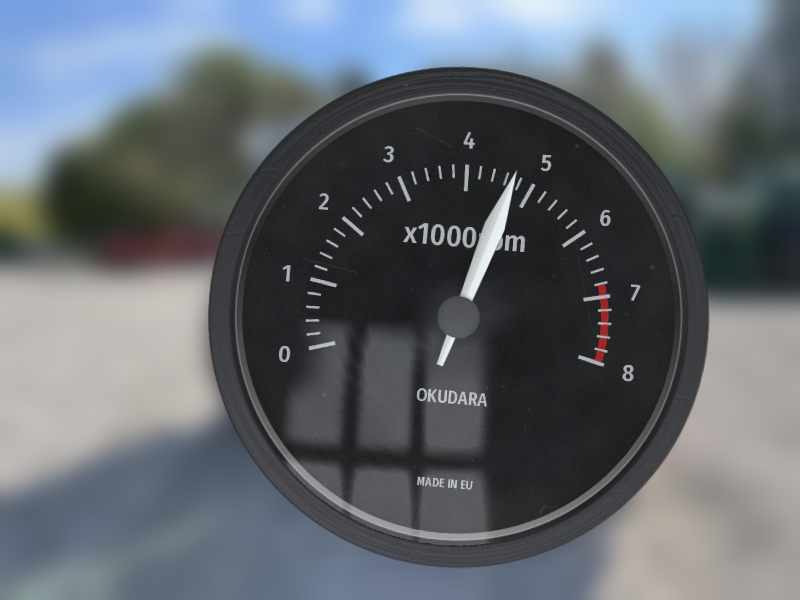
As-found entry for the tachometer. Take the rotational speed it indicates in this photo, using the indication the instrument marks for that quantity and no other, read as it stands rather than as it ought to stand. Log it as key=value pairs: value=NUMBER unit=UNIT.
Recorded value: value=4700 unit=rpm
